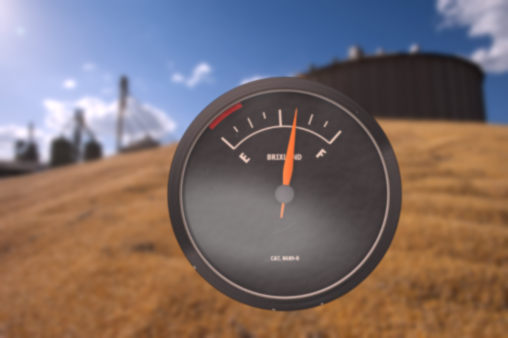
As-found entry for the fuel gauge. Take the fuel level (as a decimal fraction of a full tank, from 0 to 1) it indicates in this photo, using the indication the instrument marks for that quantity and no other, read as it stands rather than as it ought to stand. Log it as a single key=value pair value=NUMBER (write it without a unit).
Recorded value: value=0.625
